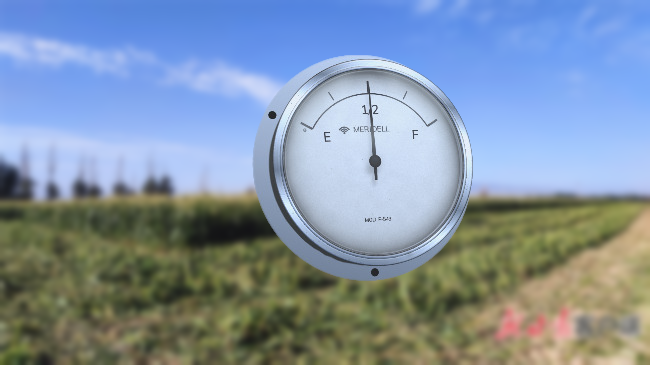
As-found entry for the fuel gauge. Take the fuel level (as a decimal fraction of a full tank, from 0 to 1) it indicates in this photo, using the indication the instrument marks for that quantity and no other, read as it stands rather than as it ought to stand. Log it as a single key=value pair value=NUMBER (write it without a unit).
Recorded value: value=0.5
